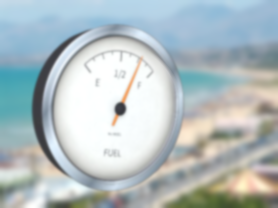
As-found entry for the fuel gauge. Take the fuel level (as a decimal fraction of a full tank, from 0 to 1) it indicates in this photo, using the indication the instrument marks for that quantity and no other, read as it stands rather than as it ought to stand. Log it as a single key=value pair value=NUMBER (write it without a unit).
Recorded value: value=0.75
